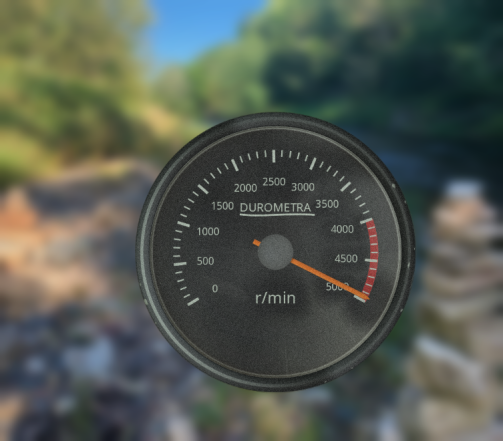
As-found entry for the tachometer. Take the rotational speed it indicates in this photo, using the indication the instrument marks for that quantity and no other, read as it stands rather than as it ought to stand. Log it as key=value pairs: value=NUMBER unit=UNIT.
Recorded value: value=4950 unit=rpm
